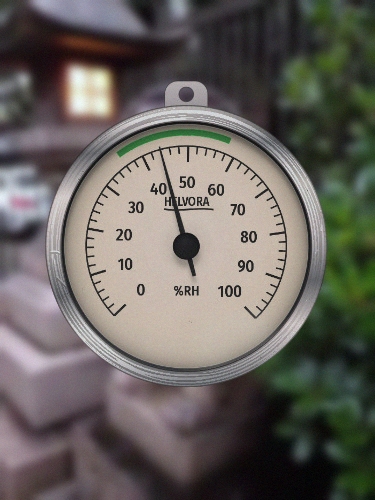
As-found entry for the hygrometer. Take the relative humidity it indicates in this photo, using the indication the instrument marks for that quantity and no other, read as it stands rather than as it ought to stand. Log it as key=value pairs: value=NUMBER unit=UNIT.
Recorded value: value=44 unit=%
